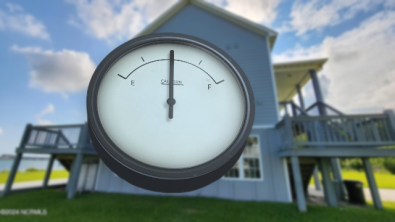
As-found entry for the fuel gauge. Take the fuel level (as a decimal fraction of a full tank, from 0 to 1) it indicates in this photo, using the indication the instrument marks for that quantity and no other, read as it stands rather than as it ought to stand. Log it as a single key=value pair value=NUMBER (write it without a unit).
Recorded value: value=0.5
